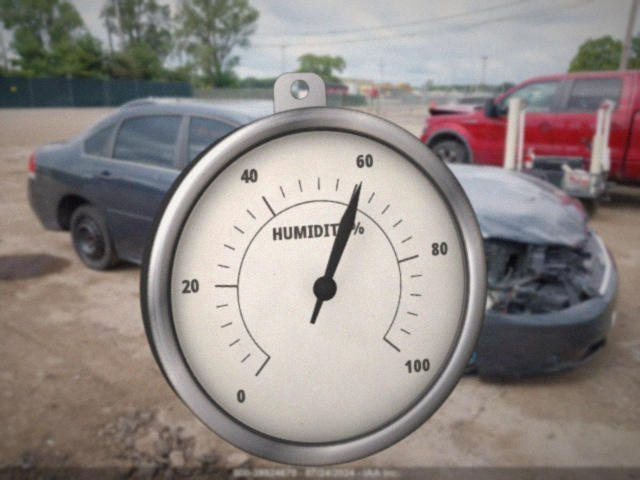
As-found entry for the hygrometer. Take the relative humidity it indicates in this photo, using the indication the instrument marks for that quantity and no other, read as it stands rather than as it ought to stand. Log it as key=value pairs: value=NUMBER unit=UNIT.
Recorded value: value=60 unit=%
